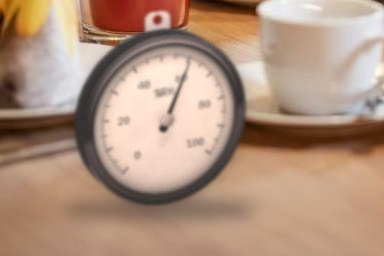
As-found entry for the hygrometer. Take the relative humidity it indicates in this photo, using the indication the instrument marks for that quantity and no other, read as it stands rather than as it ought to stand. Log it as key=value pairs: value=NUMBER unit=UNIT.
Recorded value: value=60 unit=%
